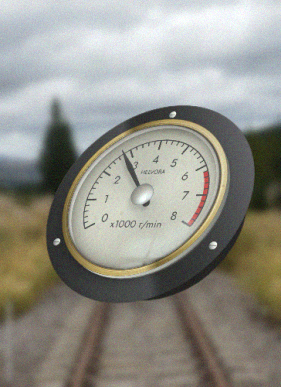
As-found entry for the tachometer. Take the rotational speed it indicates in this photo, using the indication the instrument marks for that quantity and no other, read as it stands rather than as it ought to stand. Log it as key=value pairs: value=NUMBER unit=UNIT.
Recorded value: value=2800 unit=rpm
